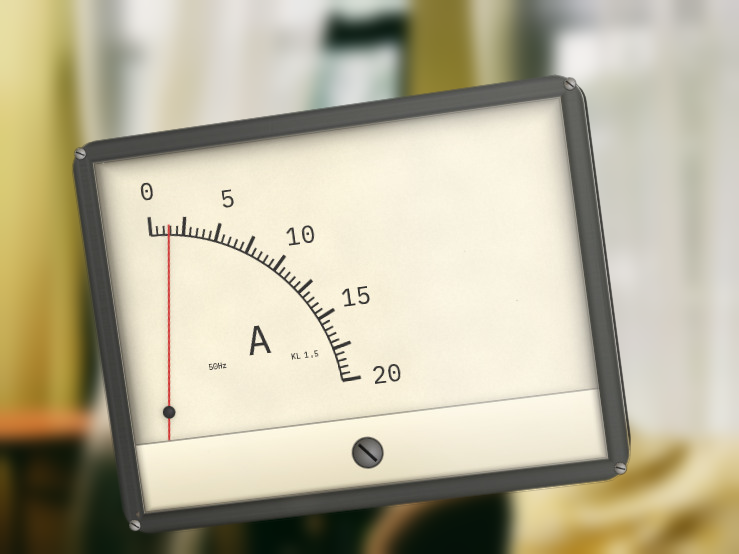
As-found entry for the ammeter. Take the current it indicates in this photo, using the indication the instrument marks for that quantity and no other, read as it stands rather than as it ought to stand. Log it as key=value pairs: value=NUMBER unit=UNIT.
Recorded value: value=1.5 unit=A
